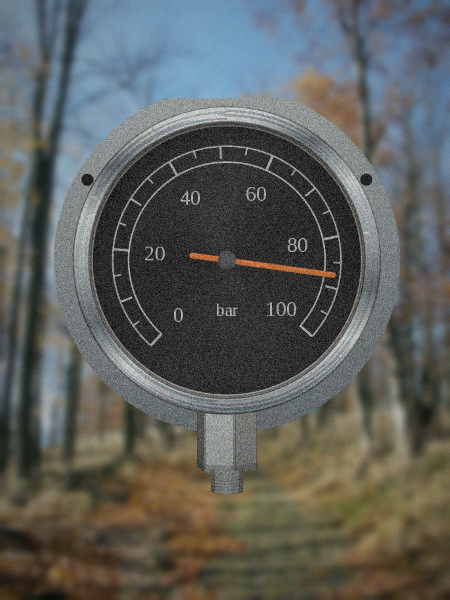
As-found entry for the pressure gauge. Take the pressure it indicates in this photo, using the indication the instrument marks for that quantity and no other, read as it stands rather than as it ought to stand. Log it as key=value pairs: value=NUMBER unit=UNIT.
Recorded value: value=87.5 unit=bar
